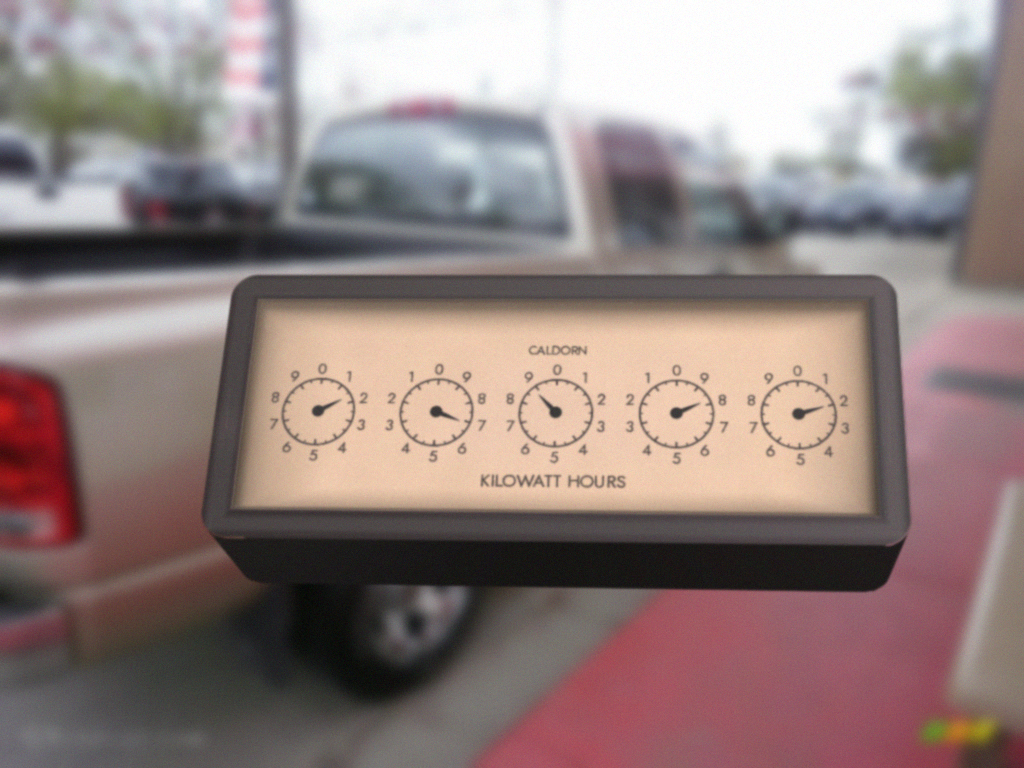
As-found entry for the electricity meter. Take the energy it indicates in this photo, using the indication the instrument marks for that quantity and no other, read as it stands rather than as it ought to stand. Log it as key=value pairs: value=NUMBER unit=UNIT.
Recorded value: value=16882 unit=kWh
